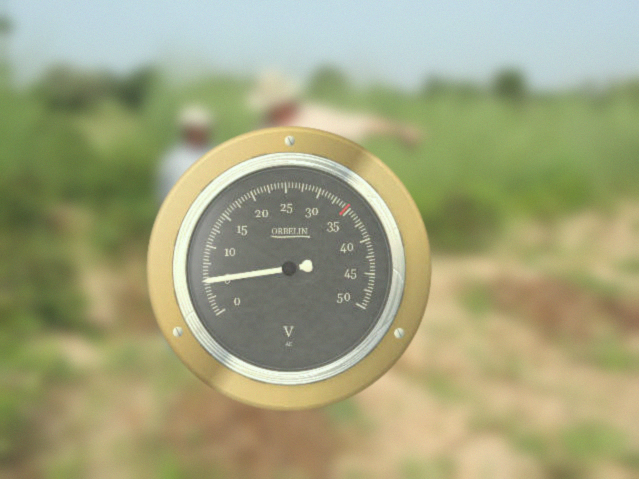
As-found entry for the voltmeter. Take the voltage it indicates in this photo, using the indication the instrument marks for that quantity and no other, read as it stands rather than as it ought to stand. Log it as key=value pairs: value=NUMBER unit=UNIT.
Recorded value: value=5 unit=V
